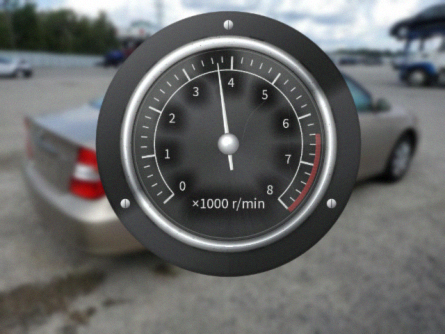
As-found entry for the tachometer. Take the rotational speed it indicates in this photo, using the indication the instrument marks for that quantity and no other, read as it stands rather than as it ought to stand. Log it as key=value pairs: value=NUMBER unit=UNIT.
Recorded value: value=3700 unit=rpm
